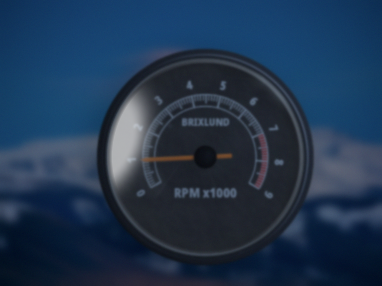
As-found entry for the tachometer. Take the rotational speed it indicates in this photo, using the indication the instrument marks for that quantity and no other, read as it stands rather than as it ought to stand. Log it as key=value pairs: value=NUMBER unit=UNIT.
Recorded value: value=1000 unit=rpm
